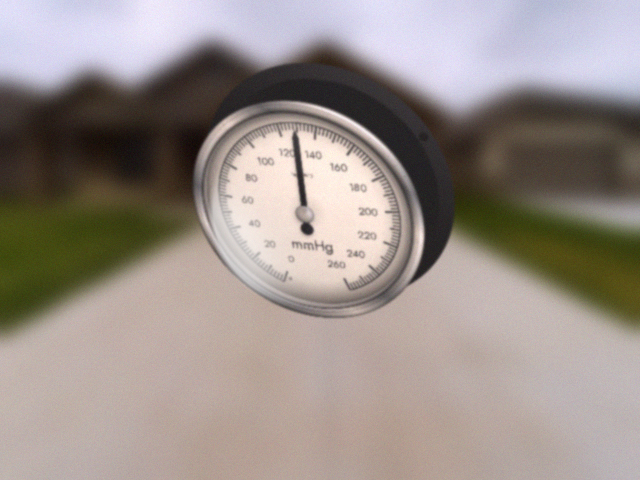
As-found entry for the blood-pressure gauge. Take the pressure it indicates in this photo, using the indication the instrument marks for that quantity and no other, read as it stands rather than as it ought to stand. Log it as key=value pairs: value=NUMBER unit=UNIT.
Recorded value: value=130 unit=mmHg
